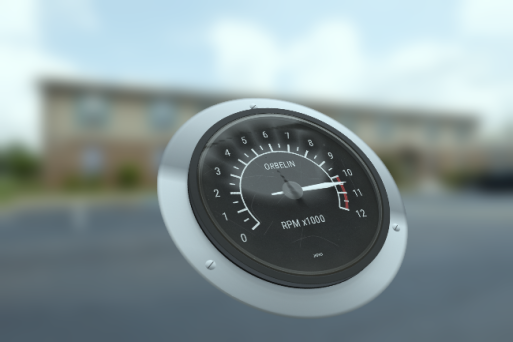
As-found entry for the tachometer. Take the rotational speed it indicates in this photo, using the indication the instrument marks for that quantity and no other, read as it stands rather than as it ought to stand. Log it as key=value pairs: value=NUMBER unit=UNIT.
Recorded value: value=10500 unit=rpm
